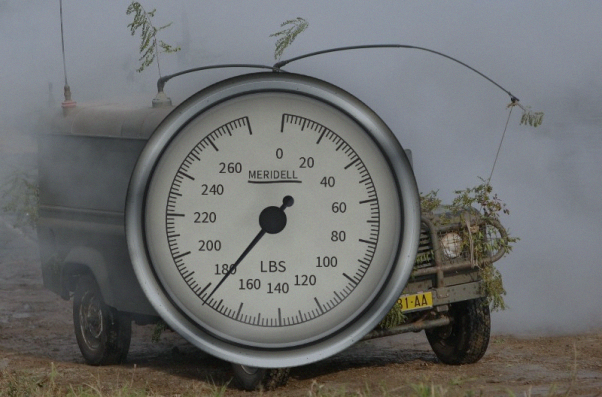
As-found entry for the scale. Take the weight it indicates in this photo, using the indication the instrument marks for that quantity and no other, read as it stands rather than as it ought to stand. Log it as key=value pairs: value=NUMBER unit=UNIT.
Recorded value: value=176 unit=lb
